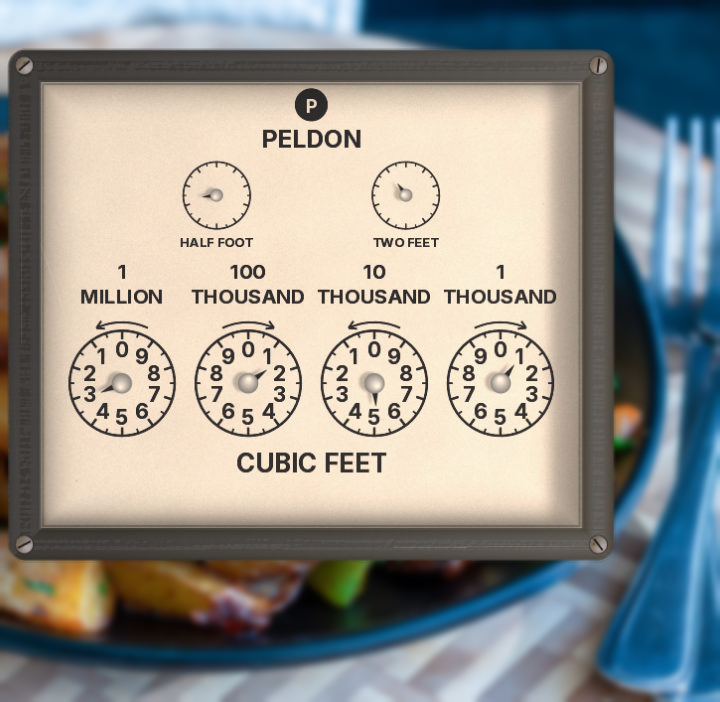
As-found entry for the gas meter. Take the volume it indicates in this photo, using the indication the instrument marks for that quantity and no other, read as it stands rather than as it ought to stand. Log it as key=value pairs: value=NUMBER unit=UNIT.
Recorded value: value=315100 unit=ft³
